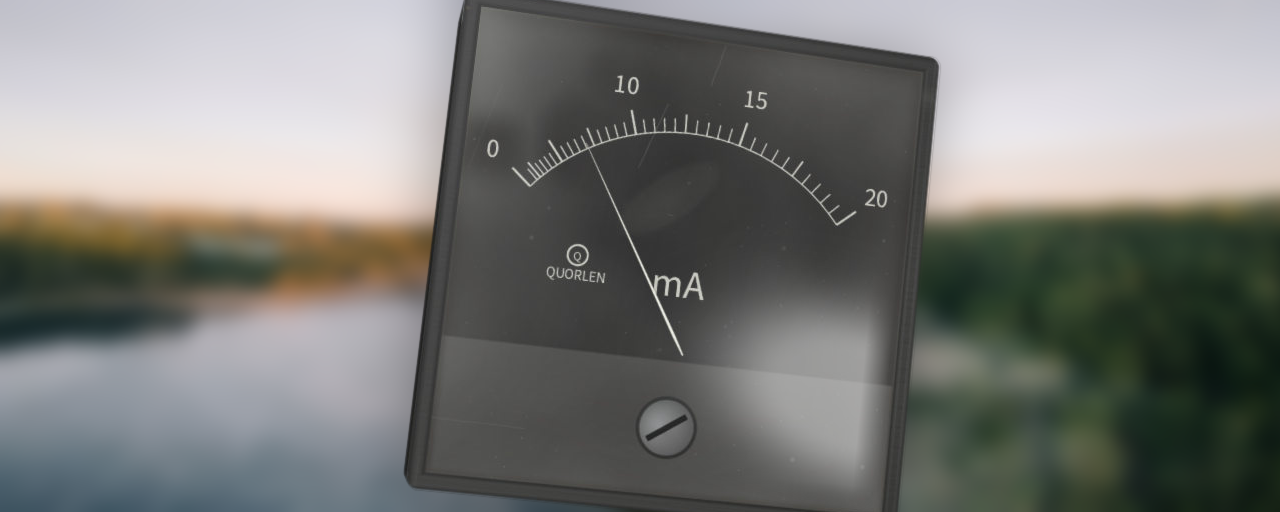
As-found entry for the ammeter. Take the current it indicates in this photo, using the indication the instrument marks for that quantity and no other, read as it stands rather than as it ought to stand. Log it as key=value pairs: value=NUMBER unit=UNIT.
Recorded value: value=7 unit=mA
